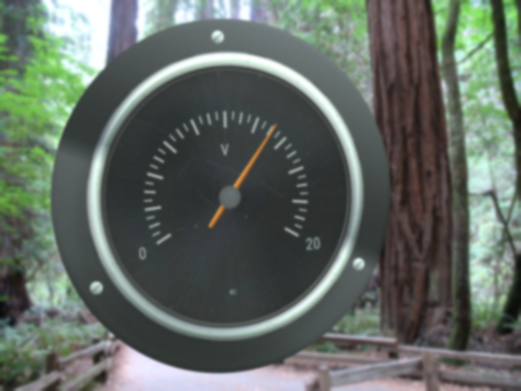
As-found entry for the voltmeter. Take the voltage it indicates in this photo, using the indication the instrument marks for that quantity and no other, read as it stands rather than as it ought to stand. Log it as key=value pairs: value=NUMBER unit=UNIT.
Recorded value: value=13 unit=V
